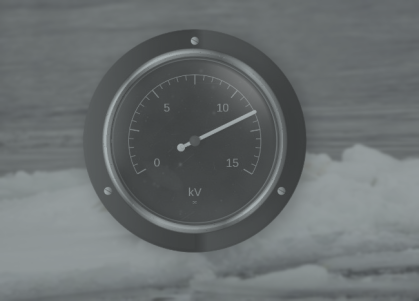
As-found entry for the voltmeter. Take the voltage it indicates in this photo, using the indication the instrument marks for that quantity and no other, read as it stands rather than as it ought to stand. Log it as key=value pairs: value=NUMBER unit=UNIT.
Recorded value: value=11.5 unit=kV
